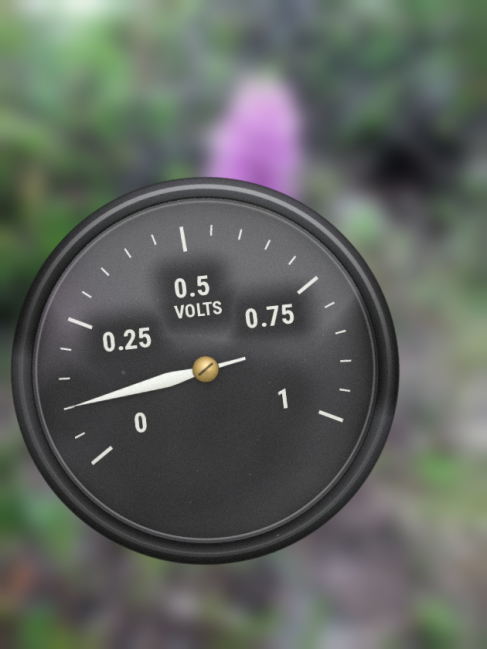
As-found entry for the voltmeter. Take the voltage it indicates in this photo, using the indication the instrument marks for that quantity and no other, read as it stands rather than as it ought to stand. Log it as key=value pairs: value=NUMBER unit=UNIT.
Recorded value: value=0.1 unit=V
